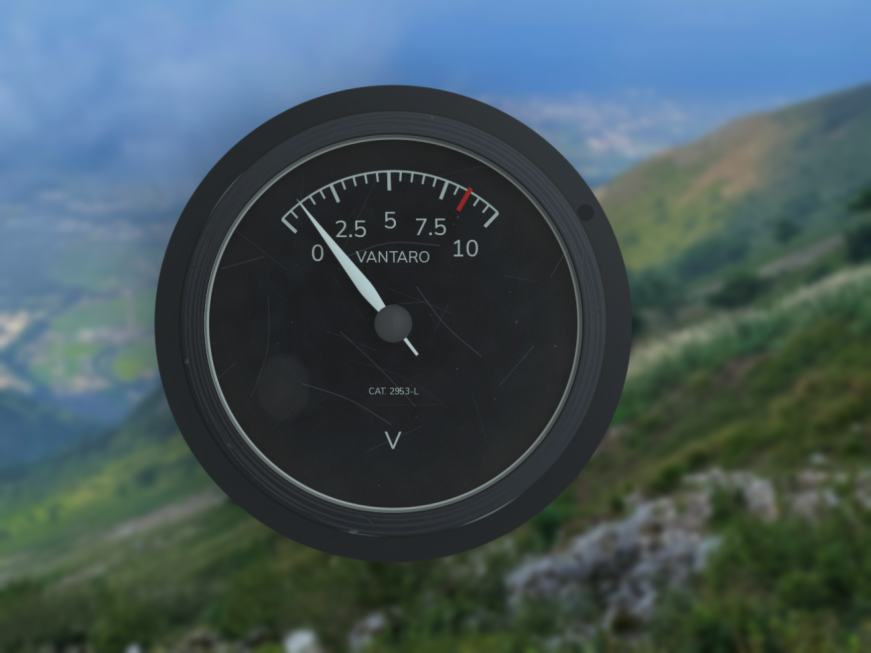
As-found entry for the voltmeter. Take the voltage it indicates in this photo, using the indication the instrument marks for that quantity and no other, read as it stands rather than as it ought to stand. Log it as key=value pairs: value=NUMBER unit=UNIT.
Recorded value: value=1 unit=V
